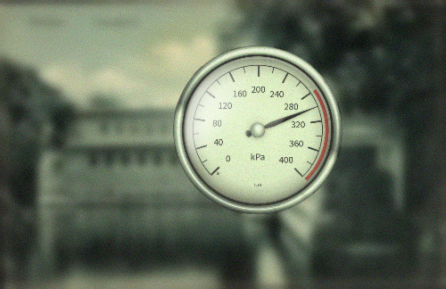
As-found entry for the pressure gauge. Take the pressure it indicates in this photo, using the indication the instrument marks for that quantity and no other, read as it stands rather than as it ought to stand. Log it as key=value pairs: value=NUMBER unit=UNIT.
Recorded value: value=300 unit=kPa
